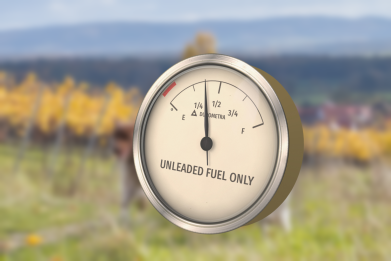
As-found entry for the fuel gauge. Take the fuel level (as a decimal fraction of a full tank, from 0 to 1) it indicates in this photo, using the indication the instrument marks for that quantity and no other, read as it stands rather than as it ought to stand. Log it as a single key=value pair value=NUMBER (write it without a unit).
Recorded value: value=0.375
